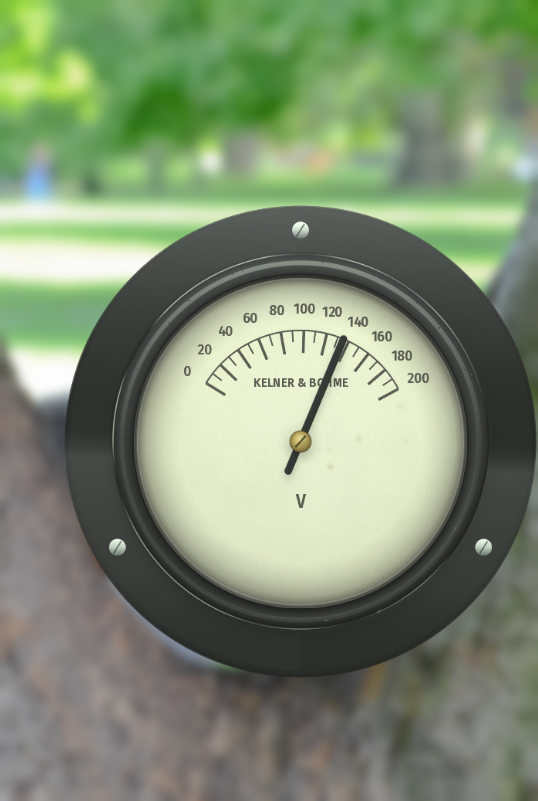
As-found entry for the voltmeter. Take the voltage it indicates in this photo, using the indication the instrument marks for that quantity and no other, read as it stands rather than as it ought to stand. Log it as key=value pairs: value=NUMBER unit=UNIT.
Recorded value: value=135 unit=V
